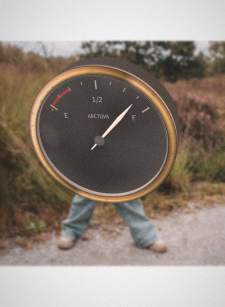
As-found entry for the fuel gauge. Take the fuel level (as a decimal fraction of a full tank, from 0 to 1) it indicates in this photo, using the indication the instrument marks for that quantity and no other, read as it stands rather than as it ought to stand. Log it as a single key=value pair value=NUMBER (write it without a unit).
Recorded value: value=0.875
